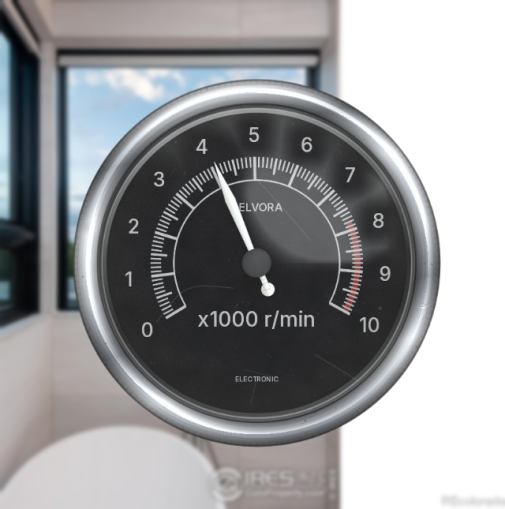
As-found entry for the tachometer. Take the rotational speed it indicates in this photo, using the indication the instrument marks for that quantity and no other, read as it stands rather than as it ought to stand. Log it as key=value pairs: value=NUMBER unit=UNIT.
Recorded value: value=4100 unit=rpm
